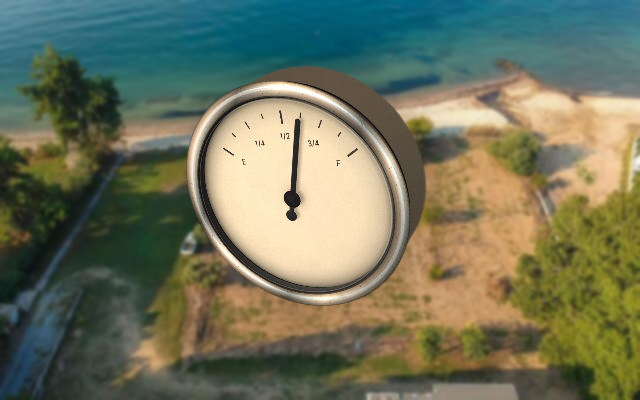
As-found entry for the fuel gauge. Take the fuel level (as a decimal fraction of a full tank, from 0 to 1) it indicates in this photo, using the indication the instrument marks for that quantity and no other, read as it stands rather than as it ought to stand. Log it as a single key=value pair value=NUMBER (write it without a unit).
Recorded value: value=0.625
